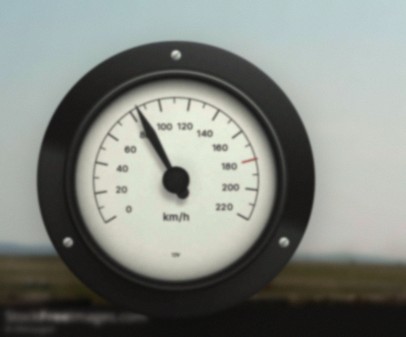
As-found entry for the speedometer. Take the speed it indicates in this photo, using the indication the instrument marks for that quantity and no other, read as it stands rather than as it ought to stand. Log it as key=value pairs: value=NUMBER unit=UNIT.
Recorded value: value=85 unit=km/h
